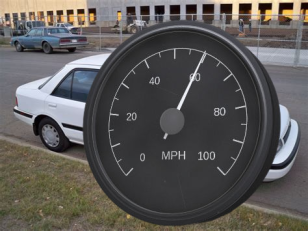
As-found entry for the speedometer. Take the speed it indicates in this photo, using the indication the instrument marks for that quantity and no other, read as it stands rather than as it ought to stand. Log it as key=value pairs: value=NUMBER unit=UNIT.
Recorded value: value=60 unit=mph
